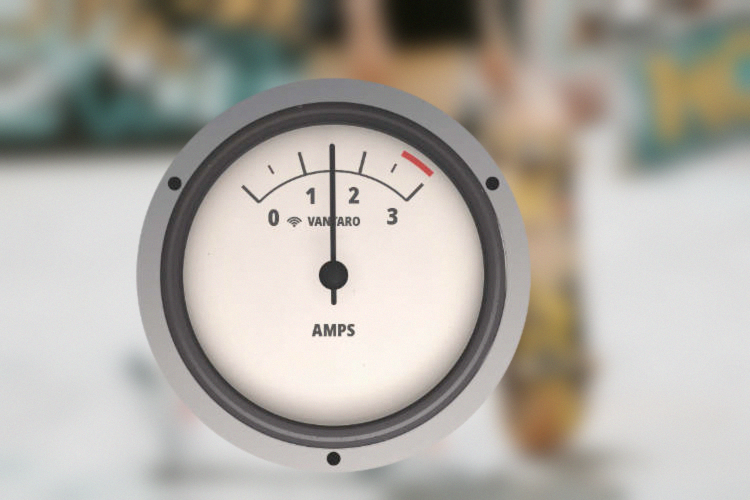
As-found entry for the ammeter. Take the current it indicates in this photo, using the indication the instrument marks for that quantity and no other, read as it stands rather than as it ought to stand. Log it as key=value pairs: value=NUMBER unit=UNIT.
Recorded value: value=1.5 unit=A
